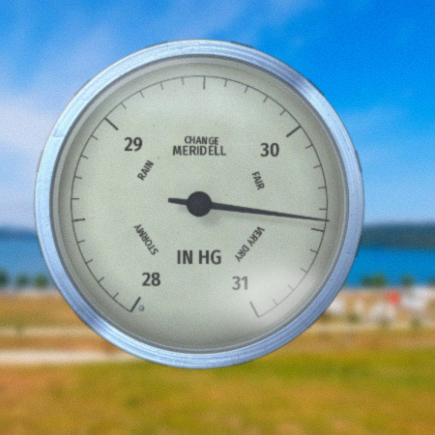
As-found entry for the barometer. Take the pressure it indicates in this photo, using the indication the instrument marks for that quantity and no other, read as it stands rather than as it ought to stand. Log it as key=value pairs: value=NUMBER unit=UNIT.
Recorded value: value=30.45 unit=inHg
